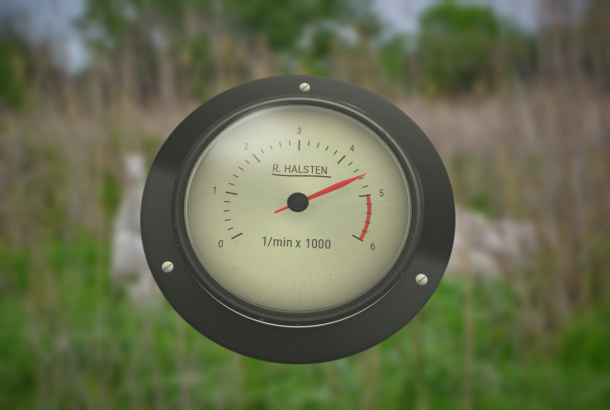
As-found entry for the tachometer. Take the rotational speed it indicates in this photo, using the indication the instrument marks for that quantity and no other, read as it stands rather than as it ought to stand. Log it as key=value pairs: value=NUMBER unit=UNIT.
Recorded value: value=4600 unit=rpm
